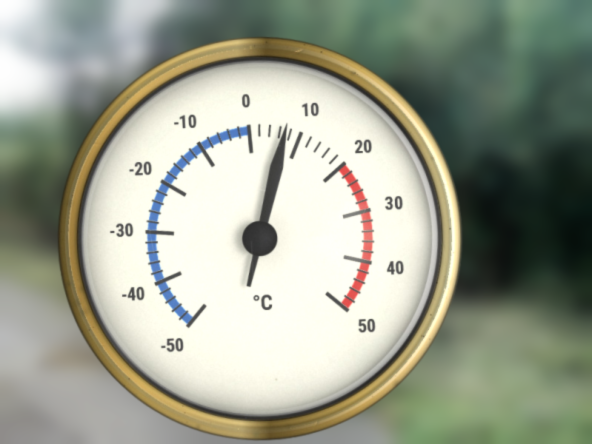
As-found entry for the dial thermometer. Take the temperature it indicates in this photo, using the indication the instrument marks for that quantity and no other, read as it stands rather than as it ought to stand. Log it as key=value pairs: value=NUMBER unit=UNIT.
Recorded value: value=7 unit=°C
